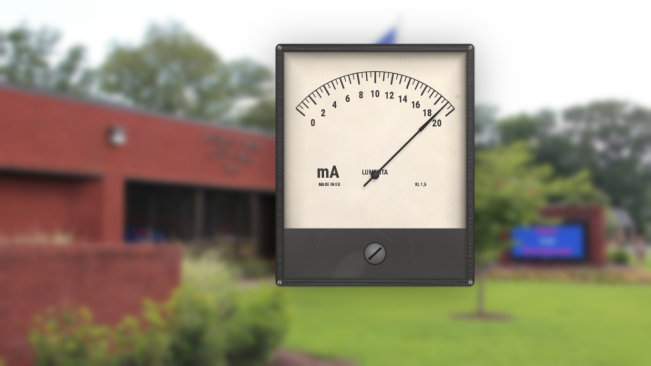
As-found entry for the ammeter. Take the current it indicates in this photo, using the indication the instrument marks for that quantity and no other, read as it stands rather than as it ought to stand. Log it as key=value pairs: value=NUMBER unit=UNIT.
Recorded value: value=19 unit=mA
